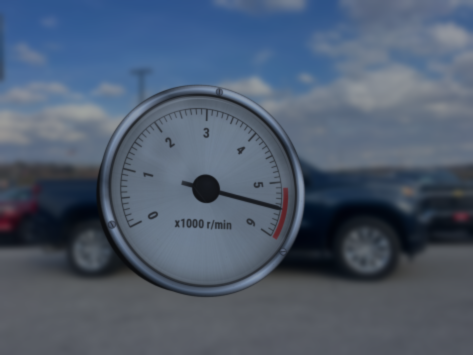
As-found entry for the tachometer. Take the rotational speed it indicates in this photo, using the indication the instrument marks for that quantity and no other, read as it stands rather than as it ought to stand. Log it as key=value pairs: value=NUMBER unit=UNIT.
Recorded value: value=5500 unit=rpm
